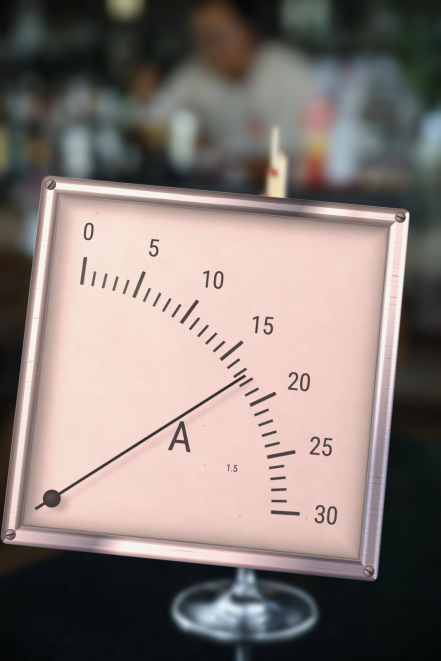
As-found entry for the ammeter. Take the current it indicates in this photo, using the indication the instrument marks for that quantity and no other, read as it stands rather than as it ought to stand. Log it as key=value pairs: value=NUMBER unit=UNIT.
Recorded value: value=17.5 unit=A
